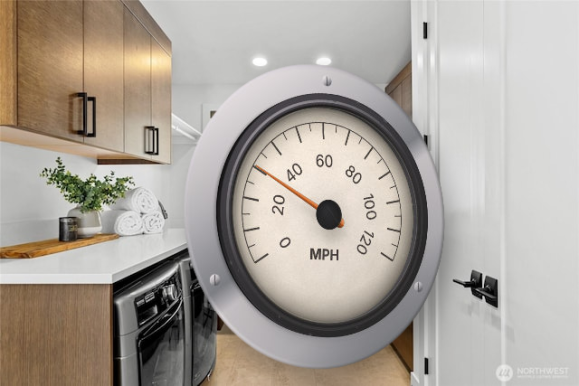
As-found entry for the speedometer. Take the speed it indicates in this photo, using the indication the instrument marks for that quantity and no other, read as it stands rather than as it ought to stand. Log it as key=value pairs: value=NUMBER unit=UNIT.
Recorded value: value=30 unit=mph
